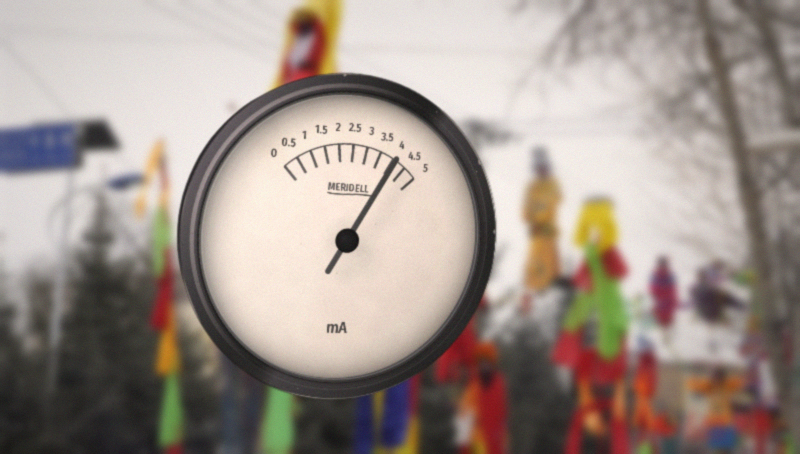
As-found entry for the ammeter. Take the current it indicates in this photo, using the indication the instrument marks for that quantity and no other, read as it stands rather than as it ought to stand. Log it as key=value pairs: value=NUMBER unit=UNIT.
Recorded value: value=4 unit=mA
